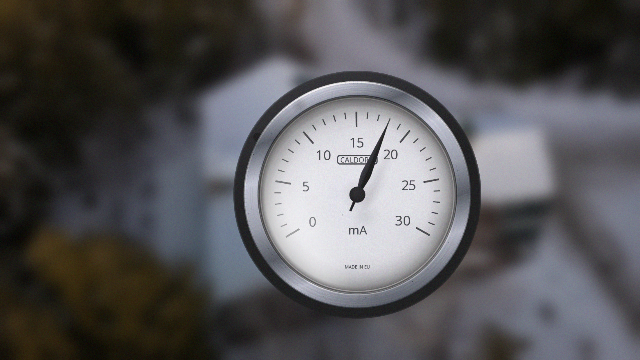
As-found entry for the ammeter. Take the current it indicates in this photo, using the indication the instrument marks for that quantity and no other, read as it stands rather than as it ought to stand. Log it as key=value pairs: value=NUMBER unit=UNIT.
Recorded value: value=18 unit=mA
